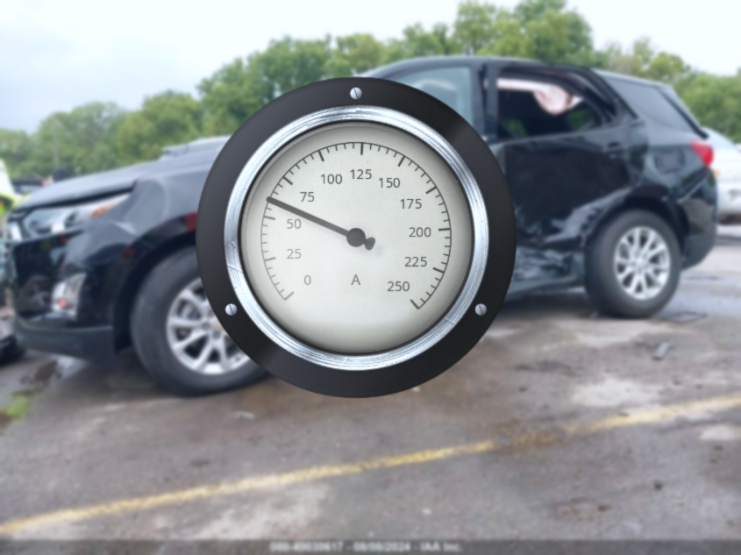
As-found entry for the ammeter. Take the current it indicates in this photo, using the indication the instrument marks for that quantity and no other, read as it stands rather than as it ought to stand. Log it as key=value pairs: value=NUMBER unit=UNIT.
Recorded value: value=60 unit=A
